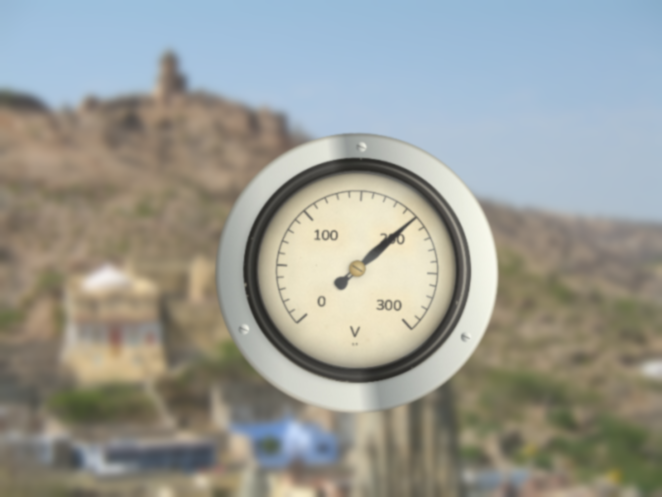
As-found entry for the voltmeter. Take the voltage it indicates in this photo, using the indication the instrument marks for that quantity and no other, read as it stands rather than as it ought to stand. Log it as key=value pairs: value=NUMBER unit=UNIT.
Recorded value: value=200 unit=V
